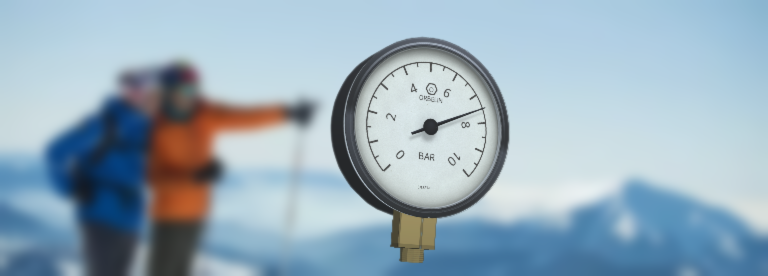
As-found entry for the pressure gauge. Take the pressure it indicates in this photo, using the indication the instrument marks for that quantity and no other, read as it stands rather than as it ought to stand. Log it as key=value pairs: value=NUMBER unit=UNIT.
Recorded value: value=7.5 unit=bar
